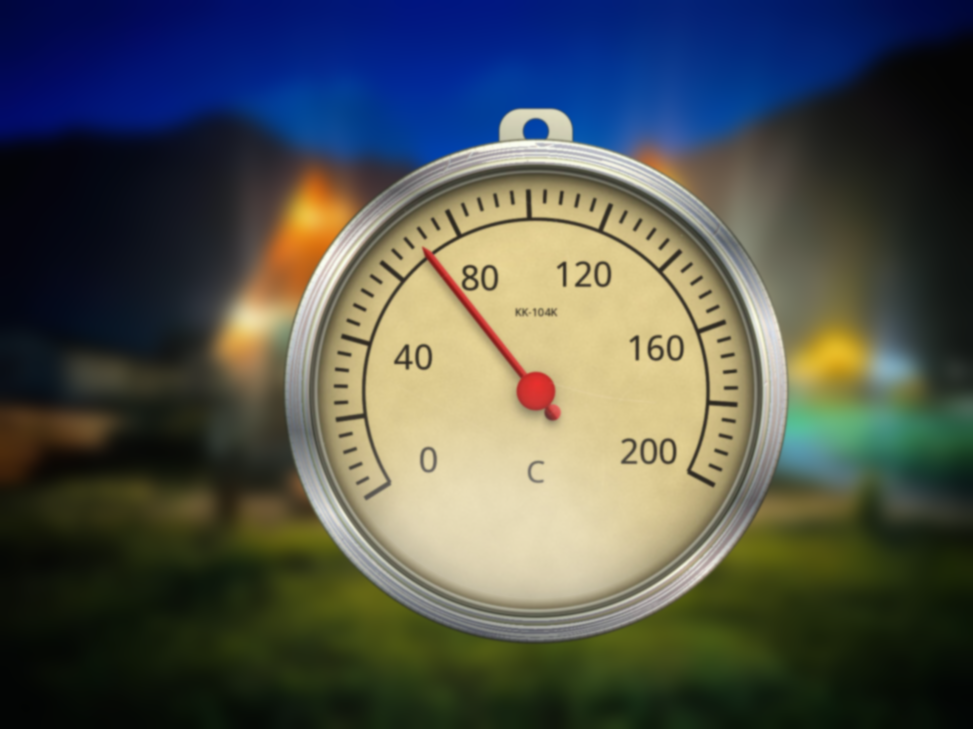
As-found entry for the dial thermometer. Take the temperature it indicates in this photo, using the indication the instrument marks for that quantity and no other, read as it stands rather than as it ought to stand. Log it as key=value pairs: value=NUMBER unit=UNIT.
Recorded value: value=70 unit=°C
